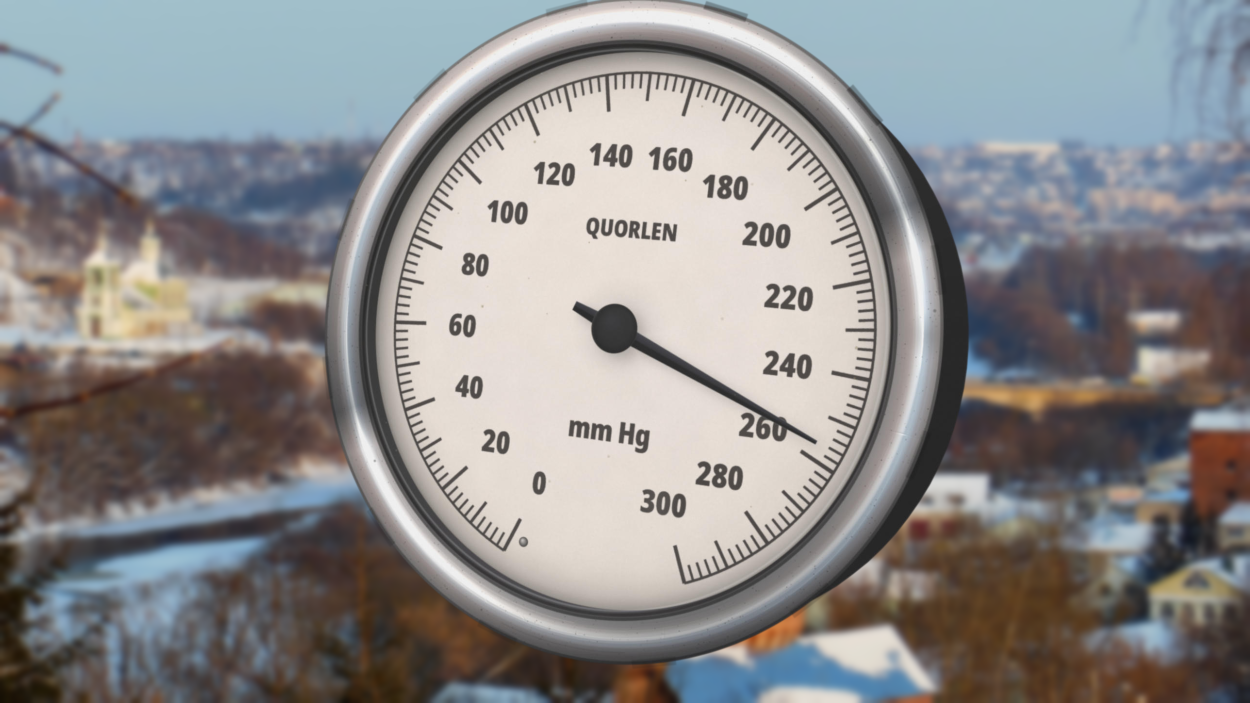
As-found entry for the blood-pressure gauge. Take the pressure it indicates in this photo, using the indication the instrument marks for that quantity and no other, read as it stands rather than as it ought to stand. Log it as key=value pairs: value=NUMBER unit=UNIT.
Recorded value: value=256 unit=mmHg
